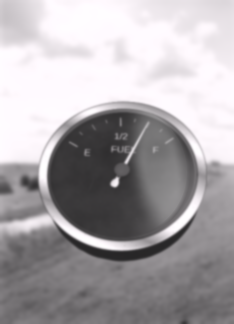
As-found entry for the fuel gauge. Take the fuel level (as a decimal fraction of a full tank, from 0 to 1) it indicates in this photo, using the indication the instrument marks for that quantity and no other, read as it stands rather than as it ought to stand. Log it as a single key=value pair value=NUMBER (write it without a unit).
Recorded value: value=0.75
